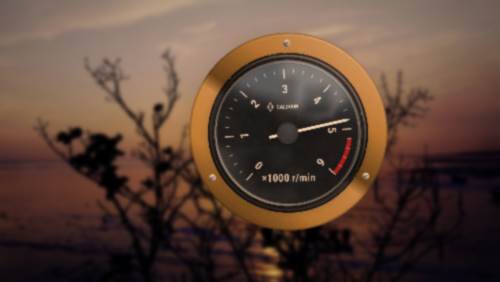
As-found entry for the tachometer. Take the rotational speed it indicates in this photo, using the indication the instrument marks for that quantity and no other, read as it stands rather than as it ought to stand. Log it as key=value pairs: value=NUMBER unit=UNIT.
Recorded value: value=4800 unit=rpm
